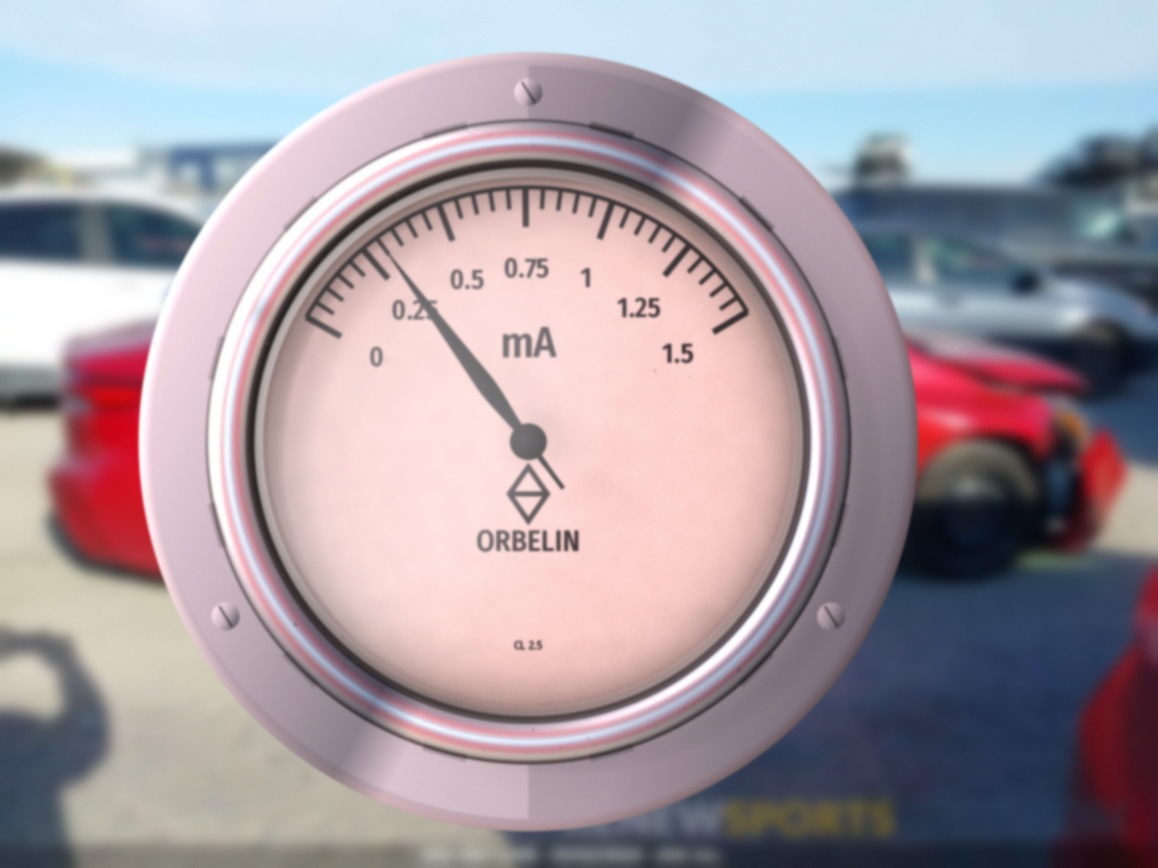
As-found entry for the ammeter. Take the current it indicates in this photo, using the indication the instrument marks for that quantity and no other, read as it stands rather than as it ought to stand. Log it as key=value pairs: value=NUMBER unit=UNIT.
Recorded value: value=0.3 unit=mA
